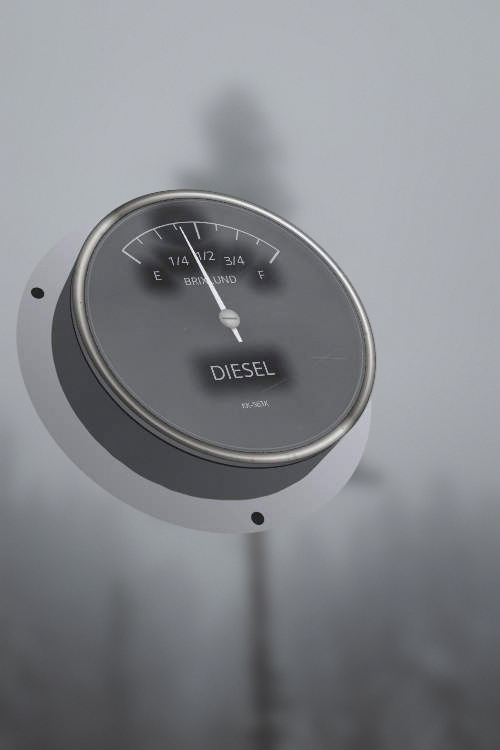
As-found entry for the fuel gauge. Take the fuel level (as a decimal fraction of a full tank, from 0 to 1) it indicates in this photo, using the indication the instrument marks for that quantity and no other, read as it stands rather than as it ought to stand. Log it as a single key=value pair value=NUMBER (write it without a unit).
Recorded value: value=0.375
